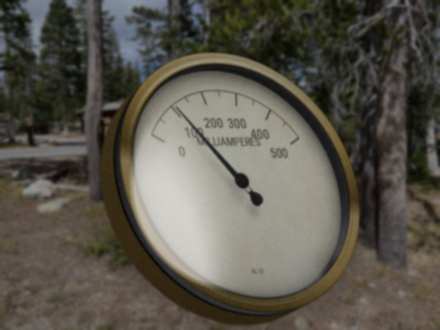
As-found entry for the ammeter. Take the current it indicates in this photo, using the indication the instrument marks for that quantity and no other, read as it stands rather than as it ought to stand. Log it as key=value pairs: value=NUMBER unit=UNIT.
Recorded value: value=100 unit=mA
